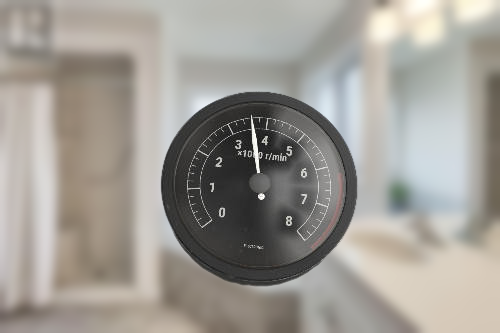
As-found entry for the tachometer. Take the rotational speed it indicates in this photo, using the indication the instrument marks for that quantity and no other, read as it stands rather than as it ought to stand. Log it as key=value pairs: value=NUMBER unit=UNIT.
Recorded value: value=3600 unit=rpm
